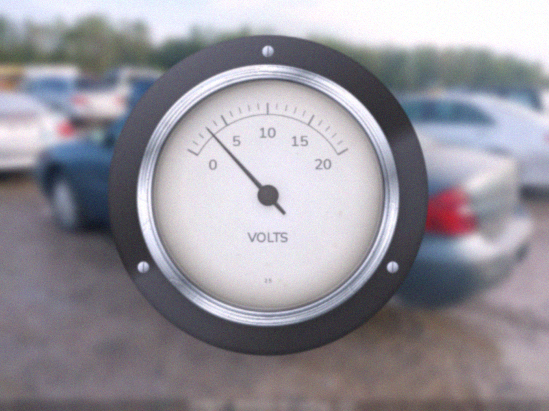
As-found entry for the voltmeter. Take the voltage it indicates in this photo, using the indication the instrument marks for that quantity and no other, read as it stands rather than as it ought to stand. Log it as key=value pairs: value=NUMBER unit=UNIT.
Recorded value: value=3 unit=V
